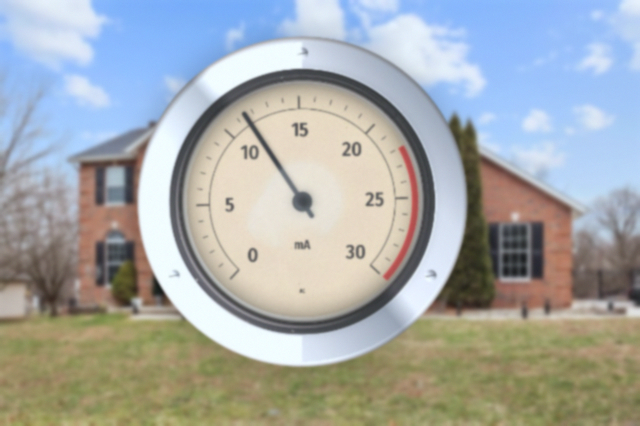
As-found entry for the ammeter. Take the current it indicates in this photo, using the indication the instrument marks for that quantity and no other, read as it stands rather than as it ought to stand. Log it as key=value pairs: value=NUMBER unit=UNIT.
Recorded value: value=11.5 unit=mA
